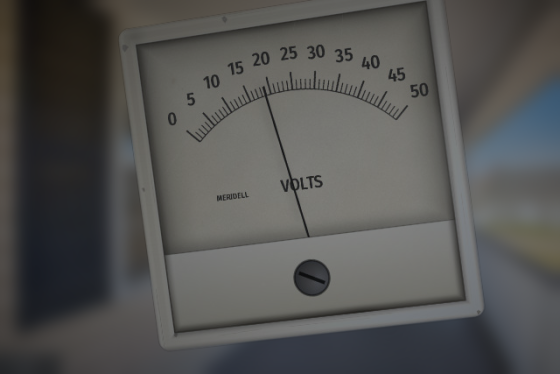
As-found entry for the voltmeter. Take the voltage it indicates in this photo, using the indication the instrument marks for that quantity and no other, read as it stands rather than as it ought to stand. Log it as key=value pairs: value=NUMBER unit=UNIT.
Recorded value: value=19 unit=V
